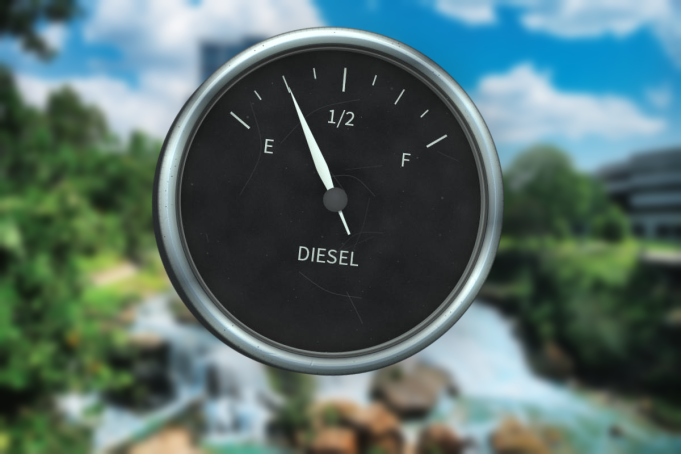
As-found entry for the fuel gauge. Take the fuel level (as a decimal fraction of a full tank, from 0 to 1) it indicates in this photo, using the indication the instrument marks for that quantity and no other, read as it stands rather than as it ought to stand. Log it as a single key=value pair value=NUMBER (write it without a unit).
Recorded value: value=0.25
